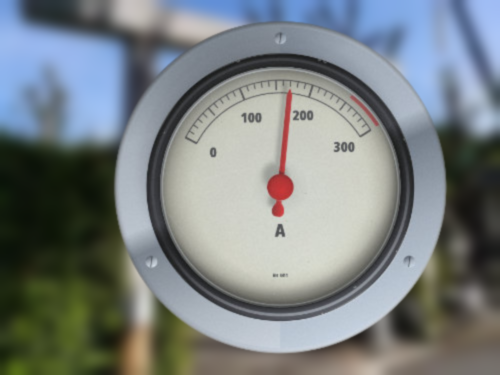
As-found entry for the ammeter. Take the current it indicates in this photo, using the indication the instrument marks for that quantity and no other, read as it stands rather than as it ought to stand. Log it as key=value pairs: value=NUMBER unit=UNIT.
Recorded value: value=170 unit=A
